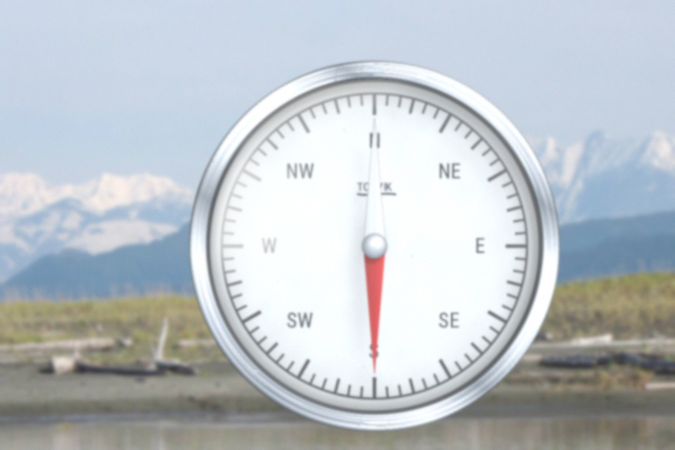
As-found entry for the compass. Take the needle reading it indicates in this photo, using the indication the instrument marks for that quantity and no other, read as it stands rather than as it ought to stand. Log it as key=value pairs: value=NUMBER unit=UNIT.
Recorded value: value=180 unit=°
